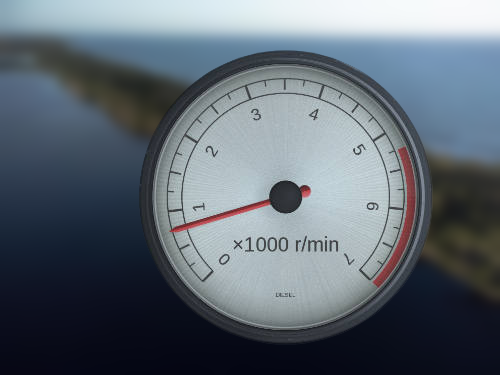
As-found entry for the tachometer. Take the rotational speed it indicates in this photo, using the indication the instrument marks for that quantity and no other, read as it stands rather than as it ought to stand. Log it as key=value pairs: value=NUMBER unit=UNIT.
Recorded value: value=750 unit=rpm
